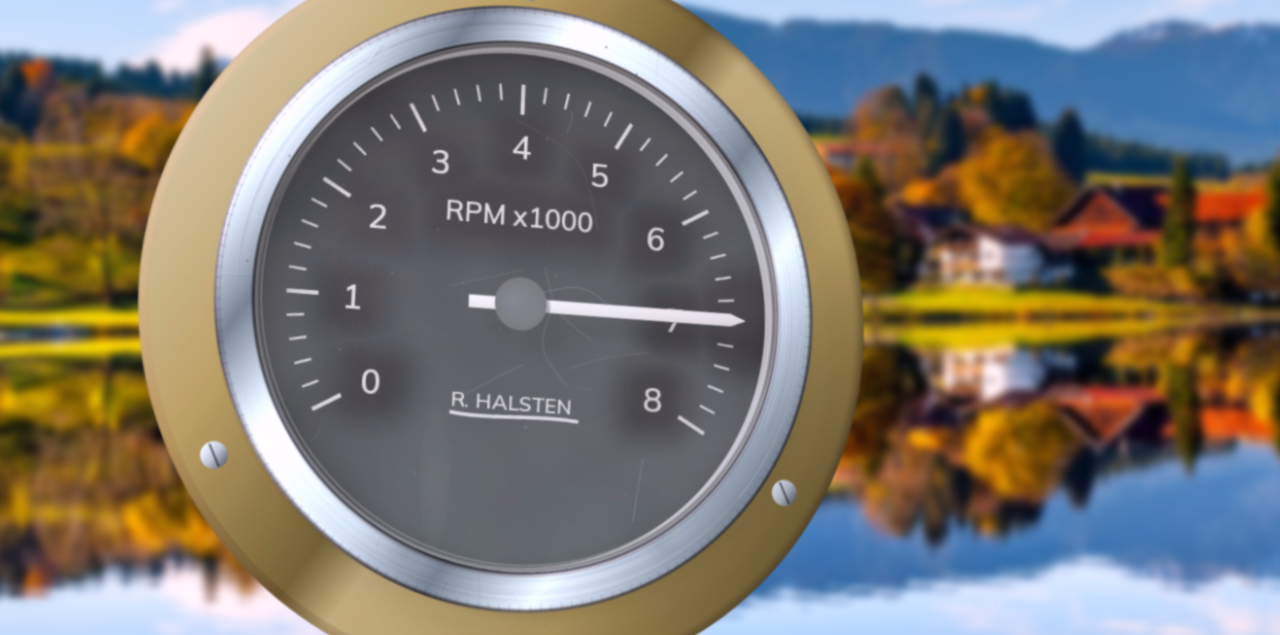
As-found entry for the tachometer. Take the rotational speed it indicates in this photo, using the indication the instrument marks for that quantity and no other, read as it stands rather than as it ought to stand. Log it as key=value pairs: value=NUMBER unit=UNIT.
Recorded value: value=7000 unit=rpm
